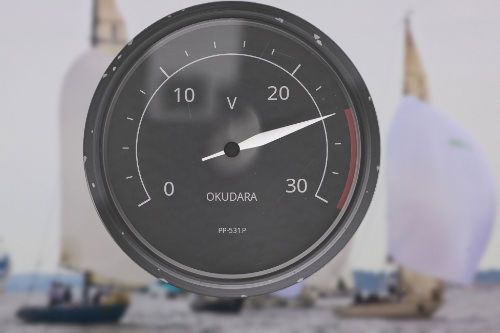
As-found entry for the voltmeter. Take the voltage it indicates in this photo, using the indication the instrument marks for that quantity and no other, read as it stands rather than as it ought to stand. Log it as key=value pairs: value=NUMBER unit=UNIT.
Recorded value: value=24 unit=V
